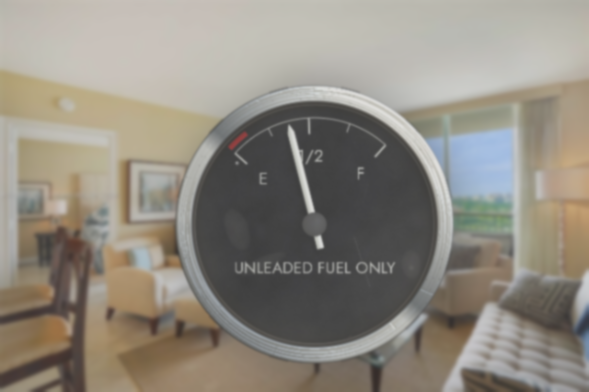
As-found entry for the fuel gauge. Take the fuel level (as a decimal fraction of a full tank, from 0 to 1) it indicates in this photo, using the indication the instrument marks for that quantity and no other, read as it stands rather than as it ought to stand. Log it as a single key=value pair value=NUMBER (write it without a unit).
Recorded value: value=0.375
